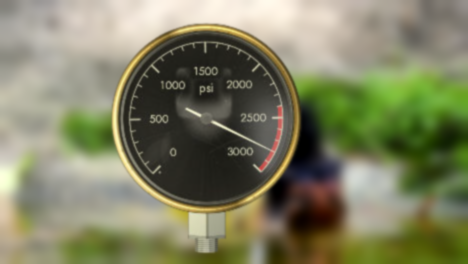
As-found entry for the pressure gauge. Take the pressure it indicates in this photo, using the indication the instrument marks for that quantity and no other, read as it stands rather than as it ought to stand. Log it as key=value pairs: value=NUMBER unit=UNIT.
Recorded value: value=2800 unit=psi
